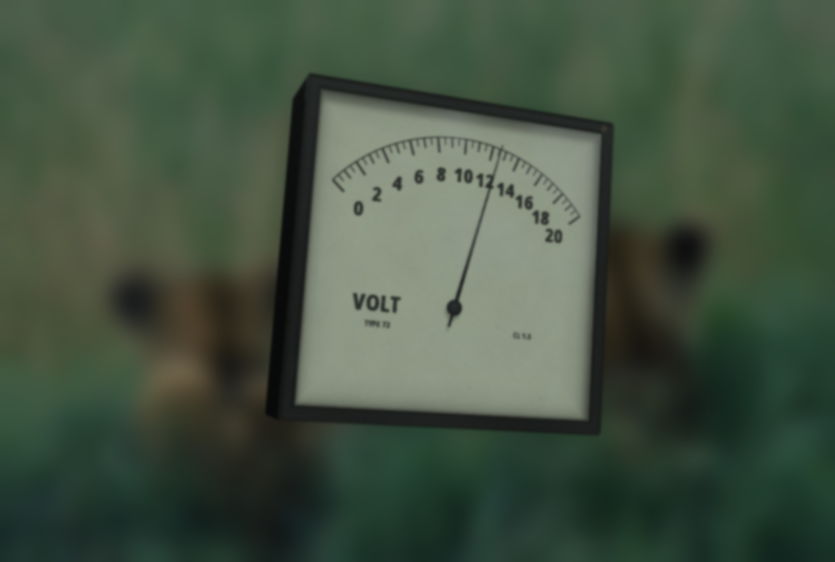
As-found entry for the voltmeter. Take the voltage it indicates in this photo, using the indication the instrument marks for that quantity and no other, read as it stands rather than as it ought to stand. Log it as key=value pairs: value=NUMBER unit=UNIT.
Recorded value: value=12.5 unit=V
